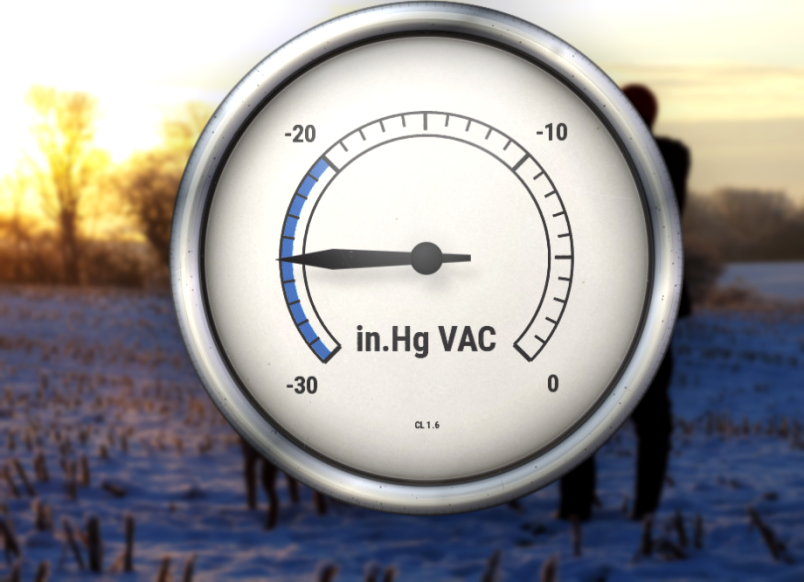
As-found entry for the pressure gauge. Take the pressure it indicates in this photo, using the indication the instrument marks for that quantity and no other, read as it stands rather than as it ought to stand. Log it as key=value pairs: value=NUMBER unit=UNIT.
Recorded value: value=-25 unit=inHg
